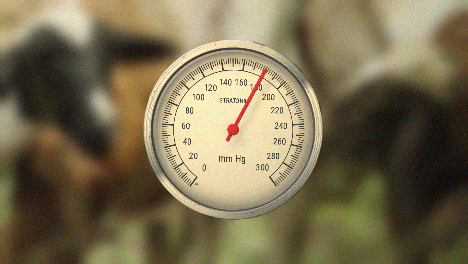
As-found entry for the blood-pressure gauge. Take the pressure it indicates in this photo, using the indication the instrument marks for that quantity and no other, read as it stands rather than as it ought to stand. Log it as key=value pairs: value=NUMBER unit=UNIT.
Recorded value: value=180 unit=mmHg
